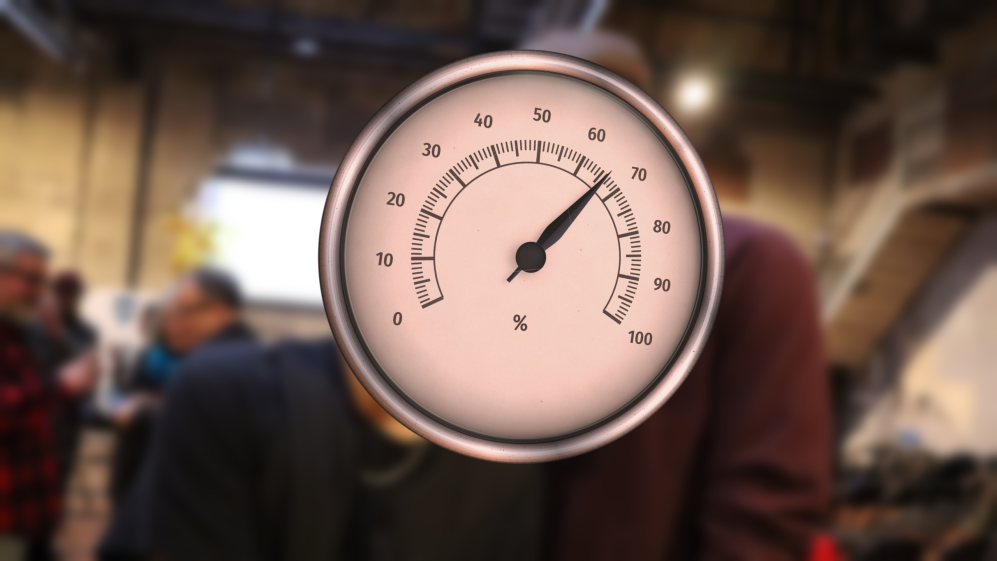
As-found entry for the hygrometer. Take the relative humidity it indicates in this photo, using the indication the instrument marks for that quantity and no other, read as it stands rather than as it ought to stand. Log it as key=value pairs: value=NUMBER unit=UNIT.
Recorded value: value=66 unit=%
